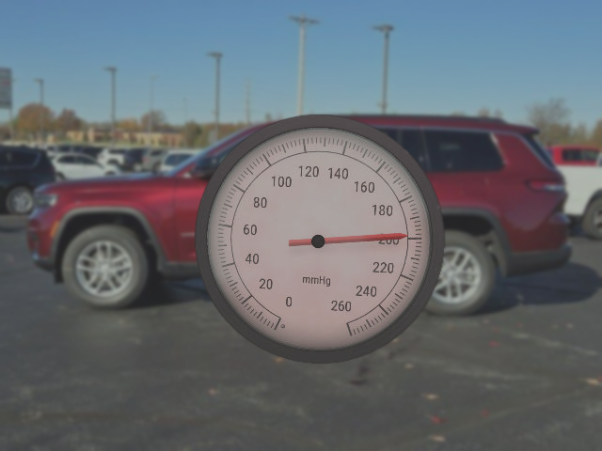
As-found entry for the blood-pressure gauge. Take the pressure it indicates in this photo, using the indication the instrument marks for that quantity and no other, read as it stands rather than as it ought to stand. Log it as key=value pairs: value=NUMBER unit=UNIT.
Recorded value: value=198 unit=mmHg
